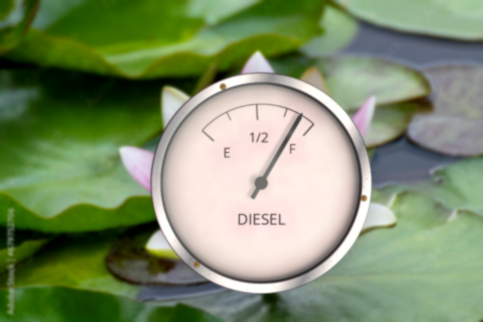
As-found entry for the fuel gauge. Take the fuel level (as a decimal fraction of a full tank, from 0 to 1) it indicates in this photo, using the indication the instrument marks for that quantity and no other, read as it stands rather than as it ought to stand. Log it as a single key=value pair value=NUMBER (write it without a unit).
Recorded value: value=0.875
